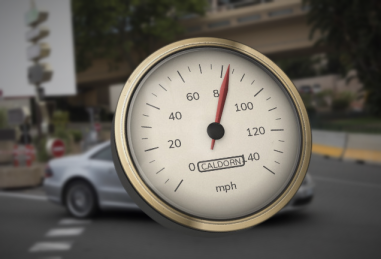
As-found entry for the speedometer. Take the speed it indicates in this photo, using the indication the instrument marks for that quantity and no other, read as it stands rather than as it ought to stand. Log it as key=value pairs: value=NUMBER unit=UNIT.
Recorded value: value=82.5 unit=mph
